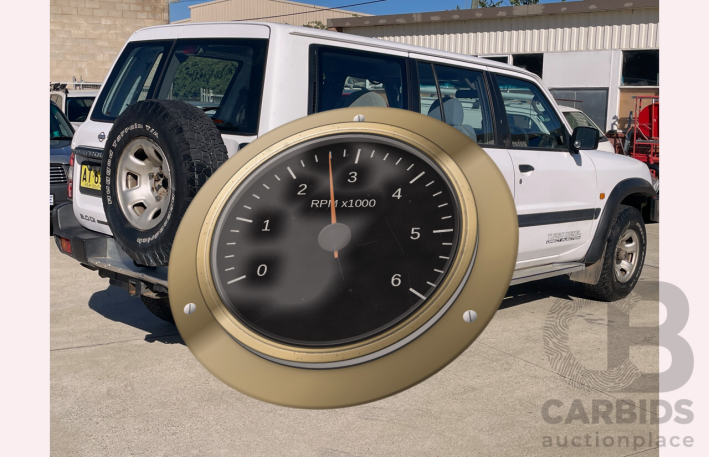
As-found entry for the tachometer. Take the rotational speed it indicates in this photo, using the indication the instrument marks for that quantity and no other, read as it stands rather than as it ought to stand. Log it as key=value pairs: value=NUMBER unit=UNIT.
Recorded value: value=2600 unit=rpm
